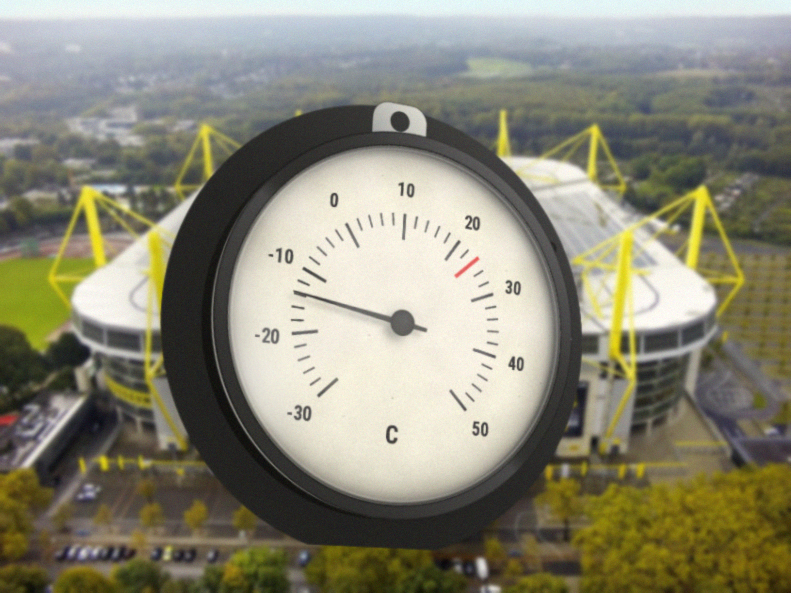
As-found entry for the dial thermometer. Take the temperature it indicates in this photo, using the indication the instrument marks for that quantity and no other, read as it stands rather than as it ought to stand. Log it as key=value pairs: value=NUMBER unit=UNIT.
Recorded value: value=-14 unit=°C
